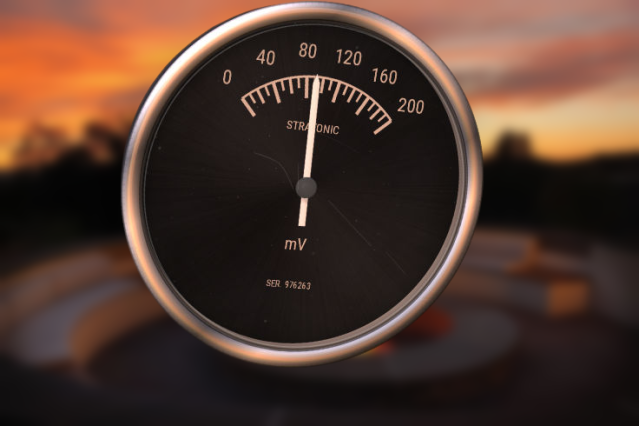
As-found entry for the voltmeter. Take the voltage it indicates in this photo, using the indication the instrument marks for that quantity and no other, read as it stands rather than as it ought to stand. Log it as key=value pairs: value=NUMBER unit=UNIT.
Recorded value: value=90 unit=mV
